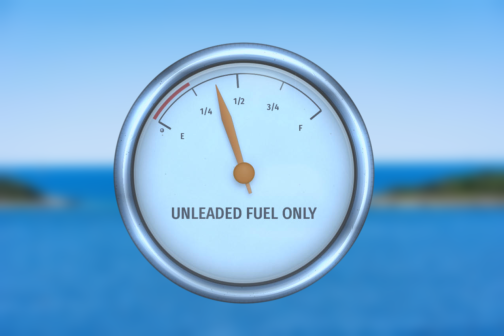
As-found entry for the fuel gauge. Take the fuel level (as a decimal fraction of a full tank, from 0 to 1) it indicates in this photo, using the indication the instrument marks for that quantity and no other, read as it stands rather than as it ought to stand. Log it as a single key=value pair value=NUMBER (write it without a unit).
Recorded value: value=0.375
